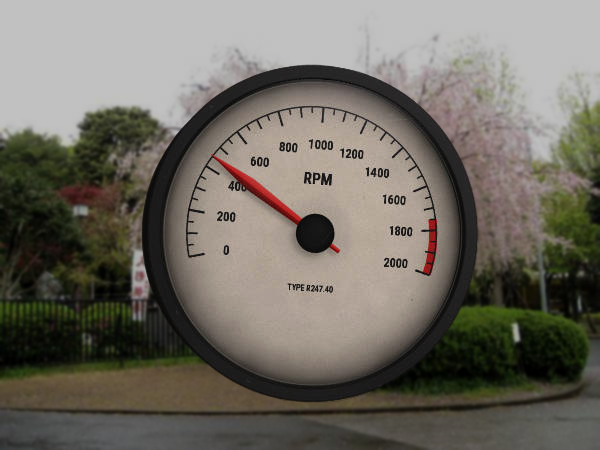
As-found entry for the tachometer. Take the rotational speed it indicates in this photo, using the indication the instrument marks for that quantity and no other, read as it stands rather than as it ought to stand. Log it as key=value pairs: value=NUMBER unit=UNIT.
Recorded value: value=450 unit=rpm
